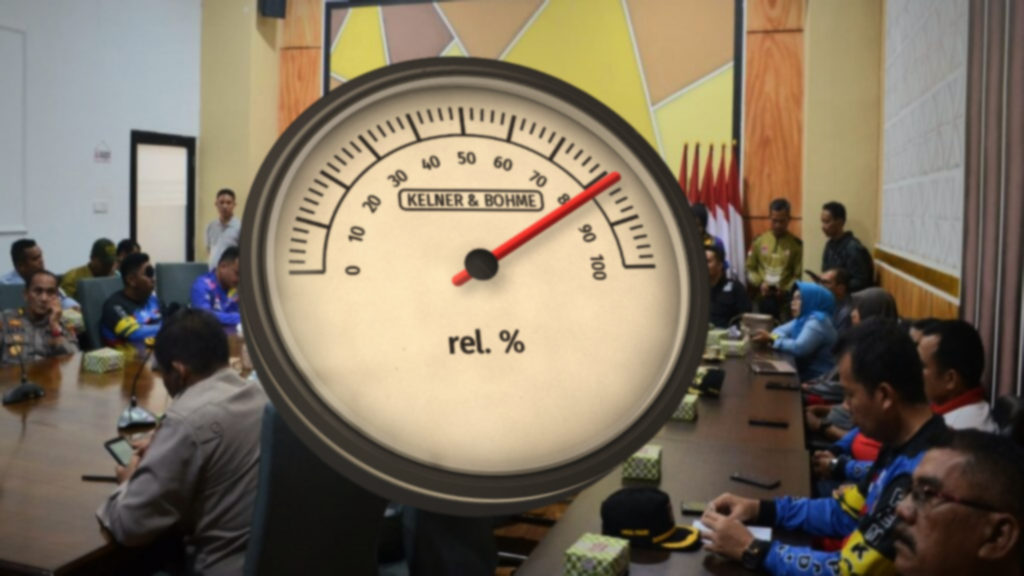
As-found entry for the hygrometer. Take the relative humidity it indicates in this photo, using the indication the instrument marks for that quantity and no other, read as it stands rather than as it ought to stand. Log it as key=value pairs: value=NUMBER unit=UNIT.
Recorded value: value=82 unit=%
